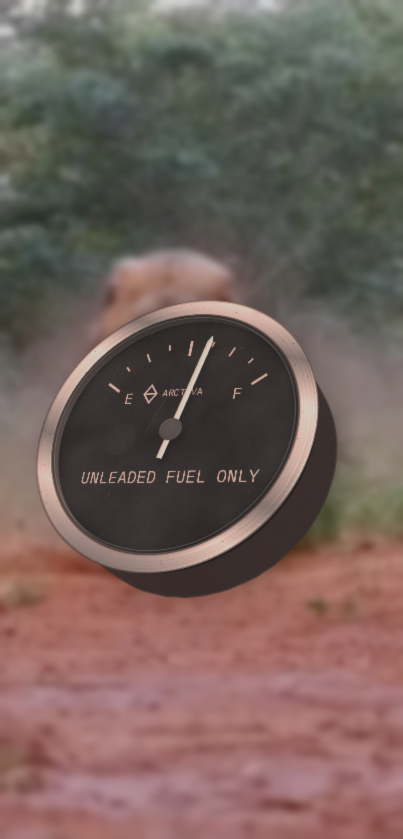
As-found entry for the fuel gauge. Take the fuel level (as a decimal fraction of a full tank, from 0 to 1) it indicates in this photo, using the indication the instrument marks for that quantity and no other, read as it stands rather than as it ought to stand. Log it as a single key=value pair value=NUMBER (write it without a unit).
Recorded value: value=0.625
